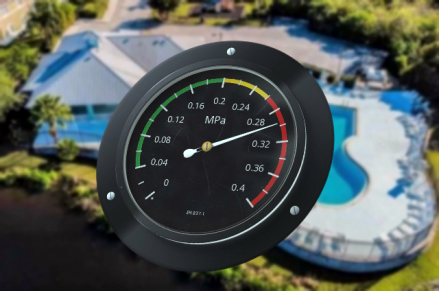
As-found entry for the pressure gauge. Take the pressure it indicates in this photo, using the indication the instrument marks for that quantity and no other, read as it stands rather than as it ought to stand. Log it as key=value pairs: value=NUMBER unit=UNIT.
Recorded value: value=0.3 unit=MPa
